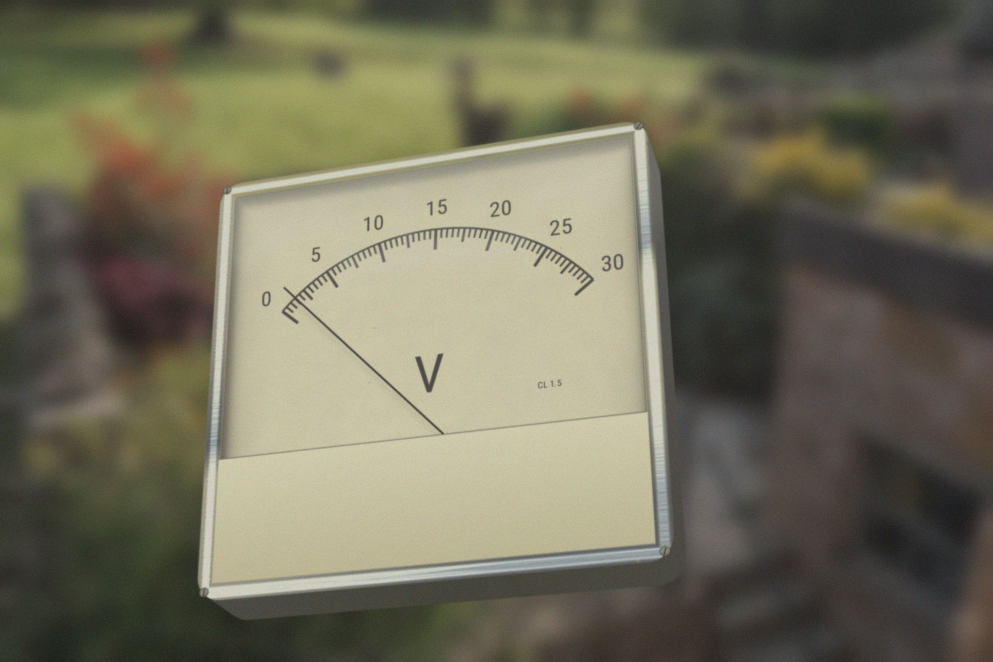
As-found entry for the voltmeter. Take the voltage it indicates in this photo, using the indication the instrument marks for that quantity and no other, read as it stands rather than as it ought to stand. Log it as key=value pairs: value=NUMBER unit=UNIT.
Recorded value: value=1.5 unit=V
